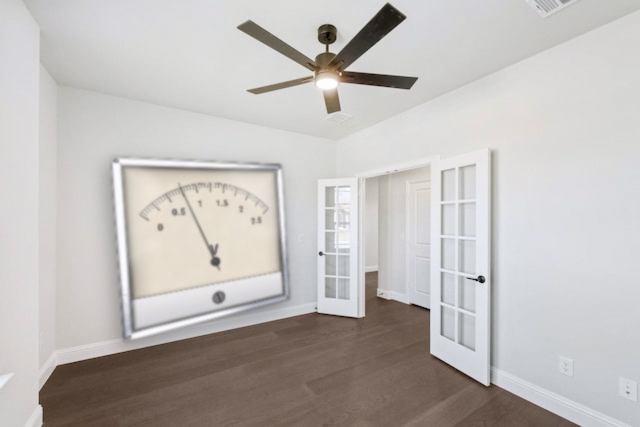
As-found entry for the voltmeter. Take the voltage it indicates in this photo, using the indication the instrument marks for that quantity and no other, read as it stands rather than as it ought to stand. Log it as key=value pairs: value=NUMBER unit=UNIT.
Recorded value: value=0.75 unit=V
